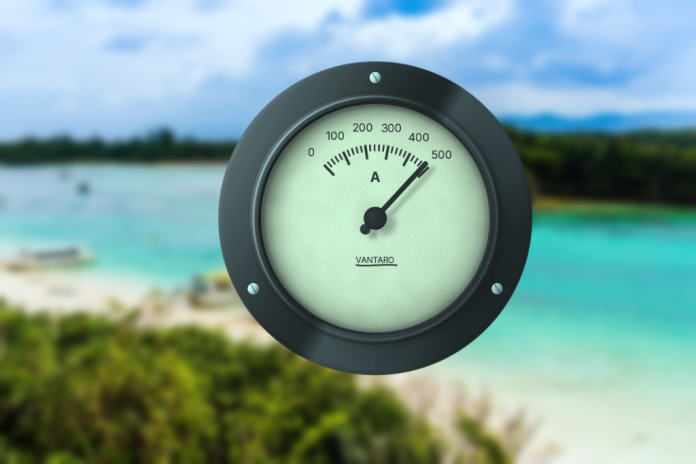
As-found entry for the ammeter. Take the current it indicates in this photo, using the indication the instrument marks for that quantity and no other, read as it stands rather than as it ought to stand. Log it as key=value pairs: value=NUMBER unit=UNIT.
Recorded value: value=480 unit=A
